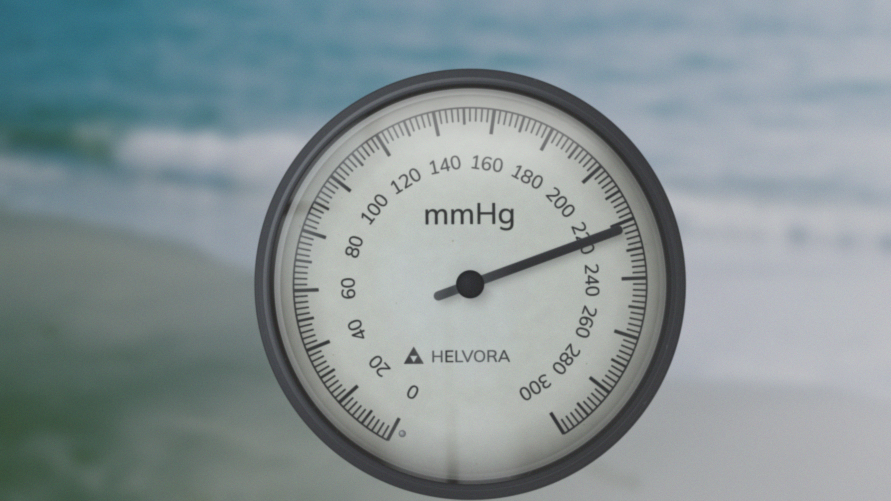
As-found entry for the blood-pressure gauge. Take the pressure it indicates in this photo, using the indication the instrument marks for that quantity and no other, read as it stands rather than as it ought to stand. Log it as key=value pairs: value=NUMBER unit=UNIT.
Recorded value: value=222 unit=mmHg
